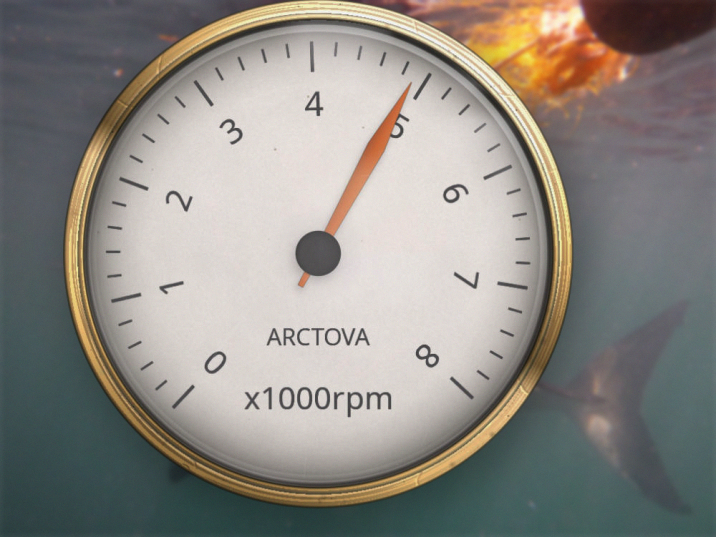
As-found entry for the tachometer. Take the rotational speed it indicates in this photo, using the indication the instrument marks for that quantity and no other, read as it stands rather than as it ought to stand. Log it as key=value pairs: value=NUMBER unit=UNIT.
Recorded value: value=4900 unit=rpm
